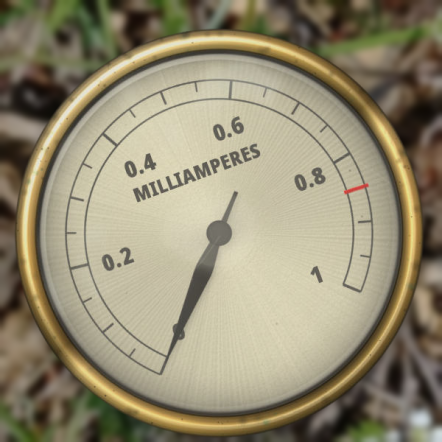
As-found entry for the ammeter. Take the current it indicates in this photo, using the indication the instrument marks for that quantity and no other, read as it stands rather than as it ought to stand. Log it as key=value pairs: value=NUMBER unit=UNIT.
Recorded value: value=0 unit=mA
